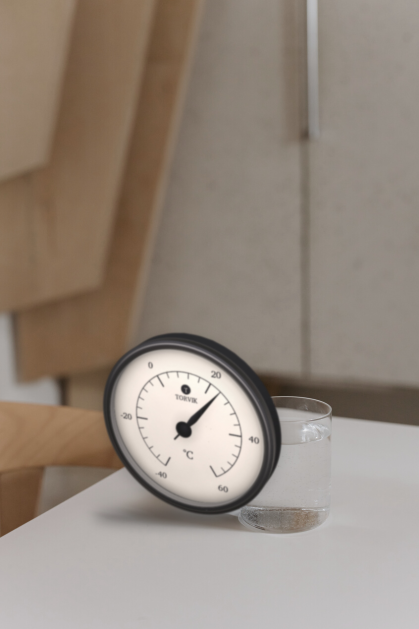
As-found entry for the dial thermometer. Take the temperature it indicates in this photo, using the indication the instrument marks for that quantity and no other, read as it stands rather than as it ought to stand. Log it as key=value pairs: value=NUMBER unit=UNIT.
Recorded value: value=24 unit=°C
